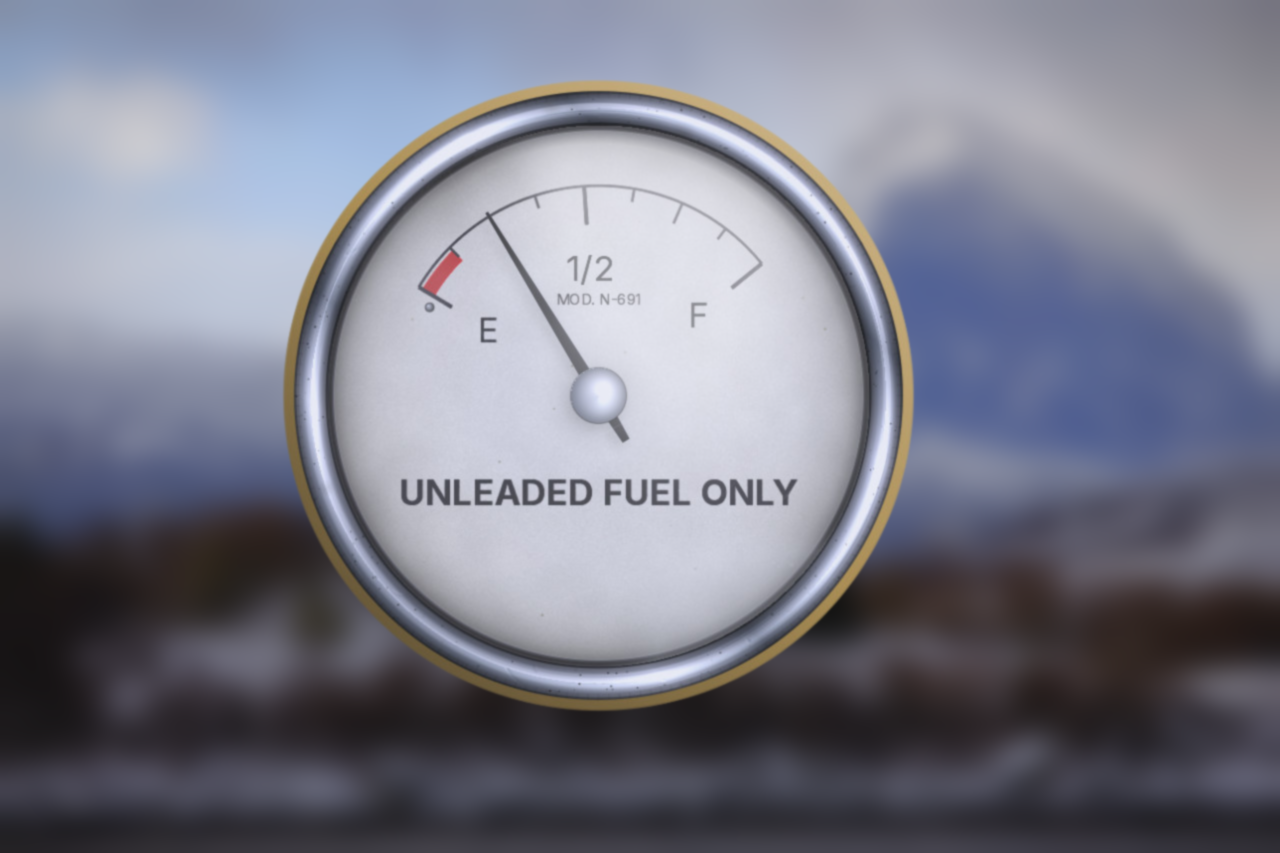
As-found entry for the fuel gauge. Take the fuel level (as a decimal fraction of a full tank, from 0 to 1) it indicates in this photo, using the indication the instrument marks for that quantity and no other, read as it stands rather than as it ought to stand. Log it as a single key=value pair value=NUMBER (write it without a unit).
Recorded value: value=0.25
